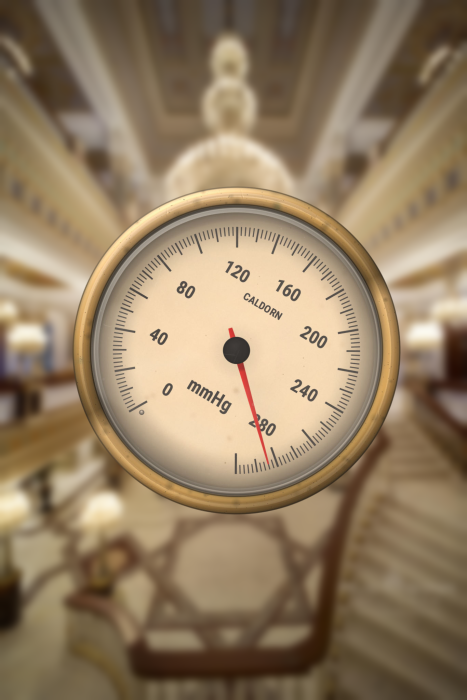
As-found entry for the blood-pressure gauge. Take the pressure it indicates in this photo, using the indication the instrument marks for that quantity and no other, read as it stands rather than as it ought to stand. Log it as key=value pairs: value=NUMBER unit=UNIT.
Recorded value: value=284 unit=mmHg
